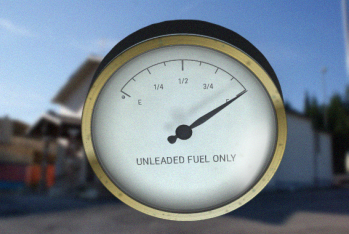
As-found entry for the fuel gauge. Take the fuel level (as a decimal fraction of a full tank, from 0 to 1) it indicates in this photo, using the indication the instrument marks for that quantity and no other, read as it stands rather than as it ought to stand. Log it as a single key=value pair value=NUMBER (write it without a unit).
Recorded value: value=1
